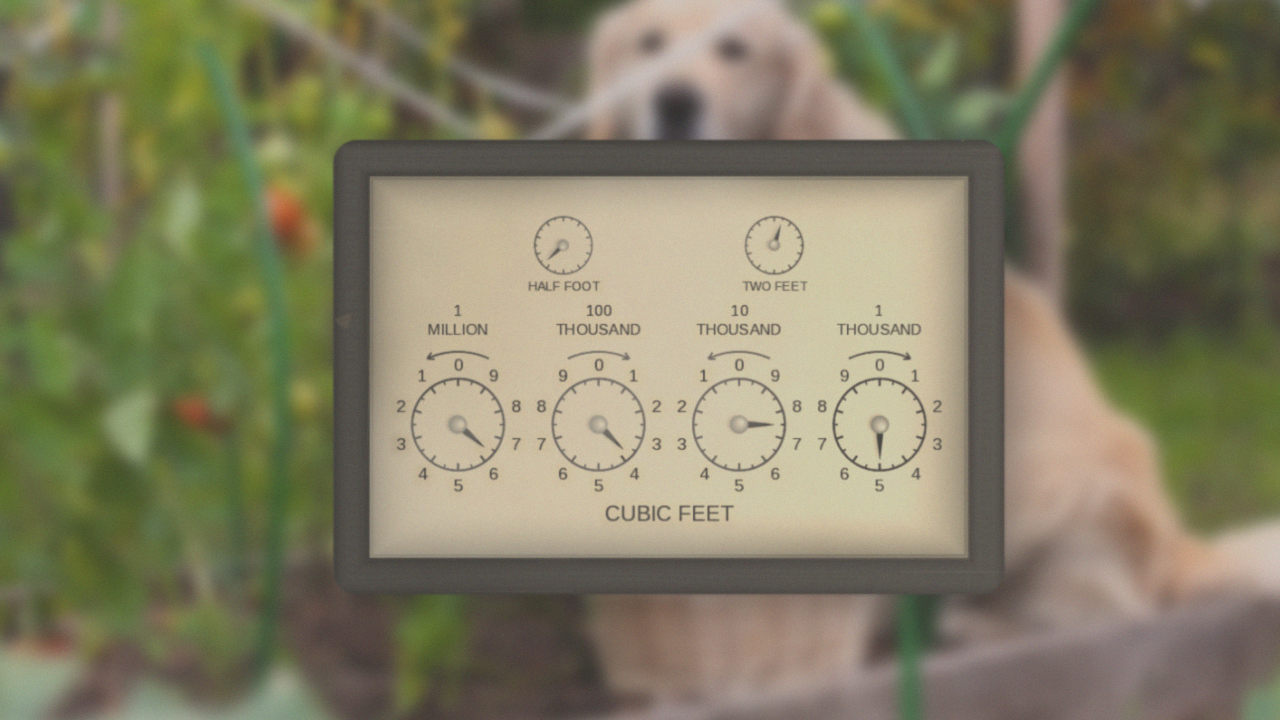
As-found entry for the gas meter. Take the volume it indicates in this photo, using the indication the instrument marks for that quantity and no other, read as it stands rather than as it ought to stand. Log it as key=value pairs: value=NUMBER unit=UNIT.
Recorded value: value=637500 unit=ft³
